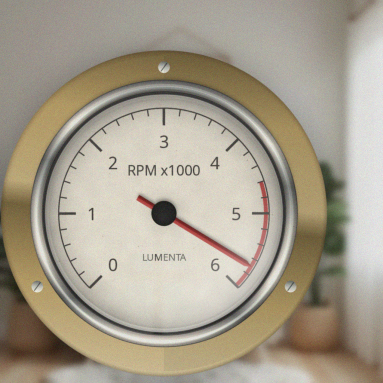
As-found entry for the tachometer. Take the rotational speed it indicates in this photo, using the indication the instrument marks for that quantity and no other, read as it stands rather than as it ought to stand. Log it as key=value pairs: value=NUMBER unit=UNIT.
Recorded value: value=5700 unit=rpm
